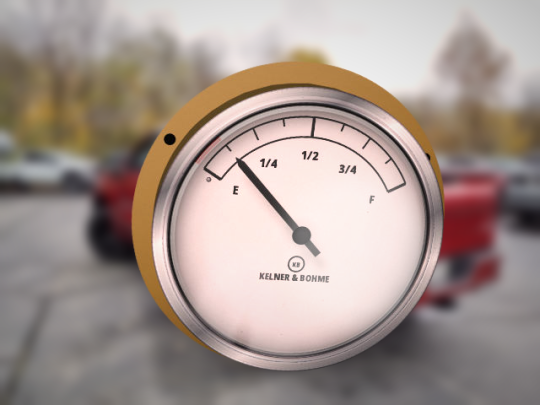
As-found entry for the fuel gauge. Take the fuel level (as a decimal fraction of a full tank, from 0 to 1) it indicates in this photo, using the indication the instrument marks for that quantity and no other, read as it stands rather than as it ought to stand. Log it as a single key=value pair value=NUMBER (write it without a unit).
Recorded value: value=0.125
